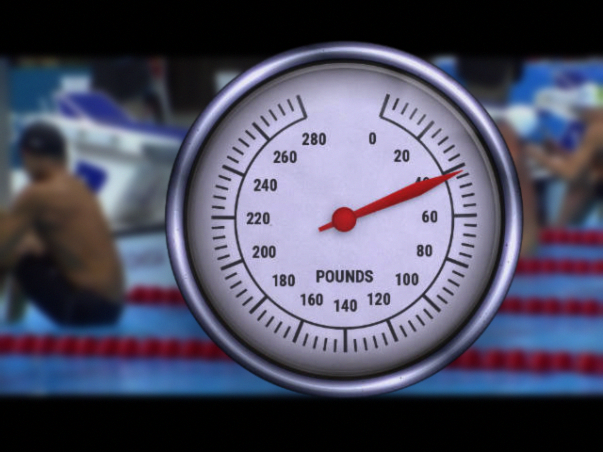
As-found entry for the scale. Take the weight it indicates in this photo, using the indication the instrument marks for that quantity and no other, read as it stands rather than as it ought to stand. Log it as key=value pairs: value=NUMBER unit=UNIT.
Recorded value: value=42 unit=lb
